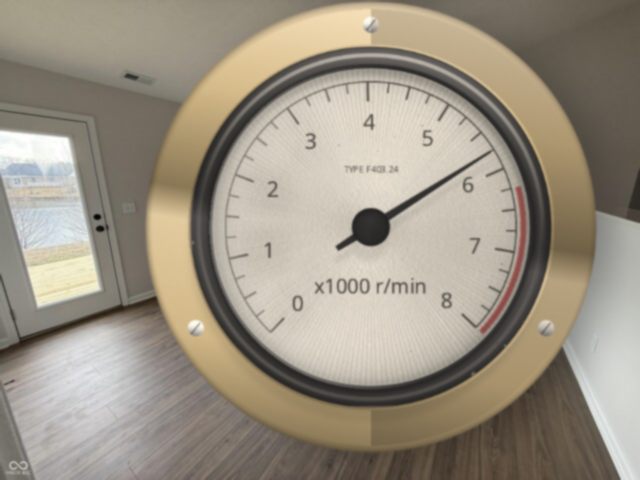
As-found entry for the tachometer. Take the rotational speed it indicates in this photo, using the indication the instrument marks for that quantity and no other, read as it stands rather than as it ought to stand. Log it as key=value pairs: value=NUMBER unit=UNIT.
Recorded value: value=5750 unit=rpm
